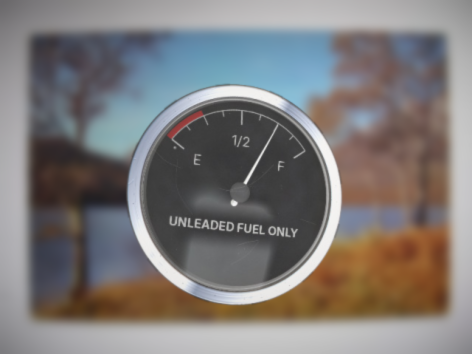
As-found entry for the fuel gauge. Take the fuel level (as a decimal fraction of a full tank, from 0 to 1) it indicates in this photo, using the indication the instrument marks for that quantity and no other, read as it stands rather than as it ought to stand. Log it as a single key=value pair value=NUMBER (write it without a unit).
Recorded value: value=0.75
